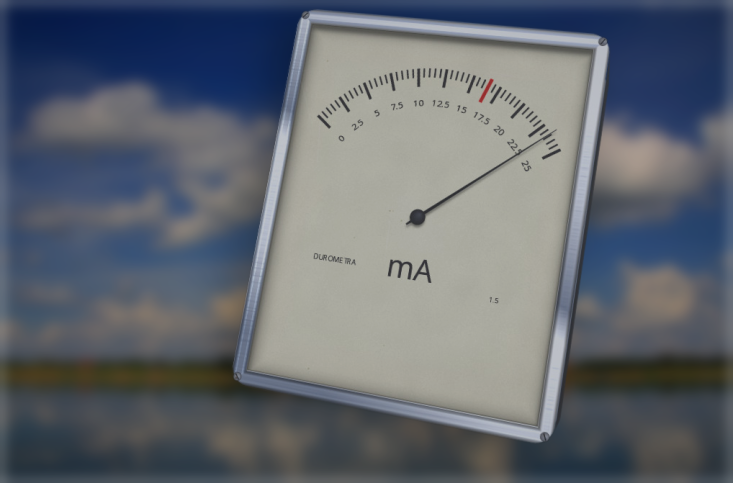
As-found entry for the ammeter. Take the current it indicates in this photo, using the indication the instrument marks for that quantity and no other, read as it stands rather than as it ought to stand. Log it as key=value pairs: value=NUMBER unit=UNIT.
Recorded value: value=23.5 unit=mA
